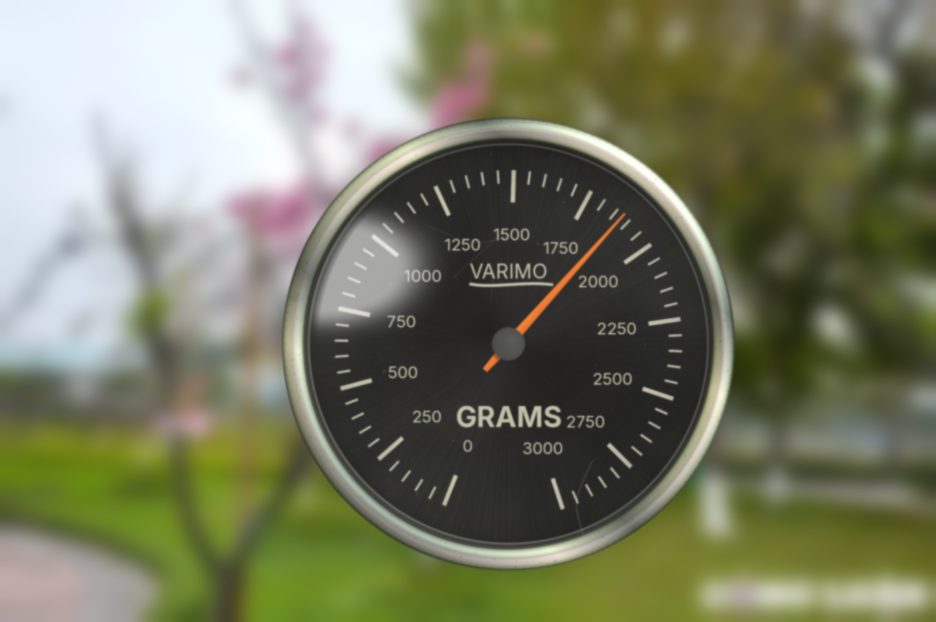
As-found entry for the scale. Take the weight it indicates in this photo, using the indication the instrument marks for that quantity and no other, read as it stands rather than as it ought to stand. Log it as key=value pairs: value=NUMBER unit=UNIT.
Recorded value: value=1875 unit=g
